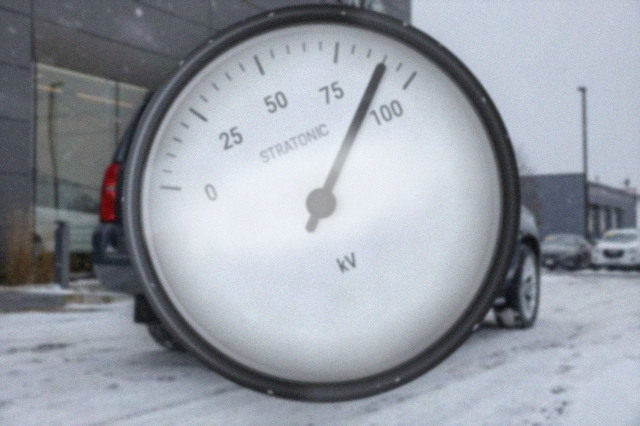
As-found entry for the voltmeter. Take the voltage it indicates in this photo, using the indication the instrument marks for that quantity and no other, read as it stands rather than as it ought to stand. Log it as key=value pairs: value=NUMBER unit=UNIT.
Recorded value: value=90 unit=kV
